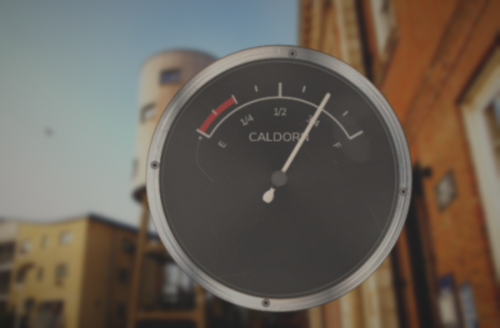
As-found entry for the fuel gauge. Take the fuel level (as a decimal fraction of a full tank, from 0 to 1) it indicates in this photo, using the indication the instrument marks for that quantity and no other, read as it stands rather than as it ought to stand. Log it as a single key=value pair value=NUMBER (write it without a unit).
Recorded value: value=0.75
